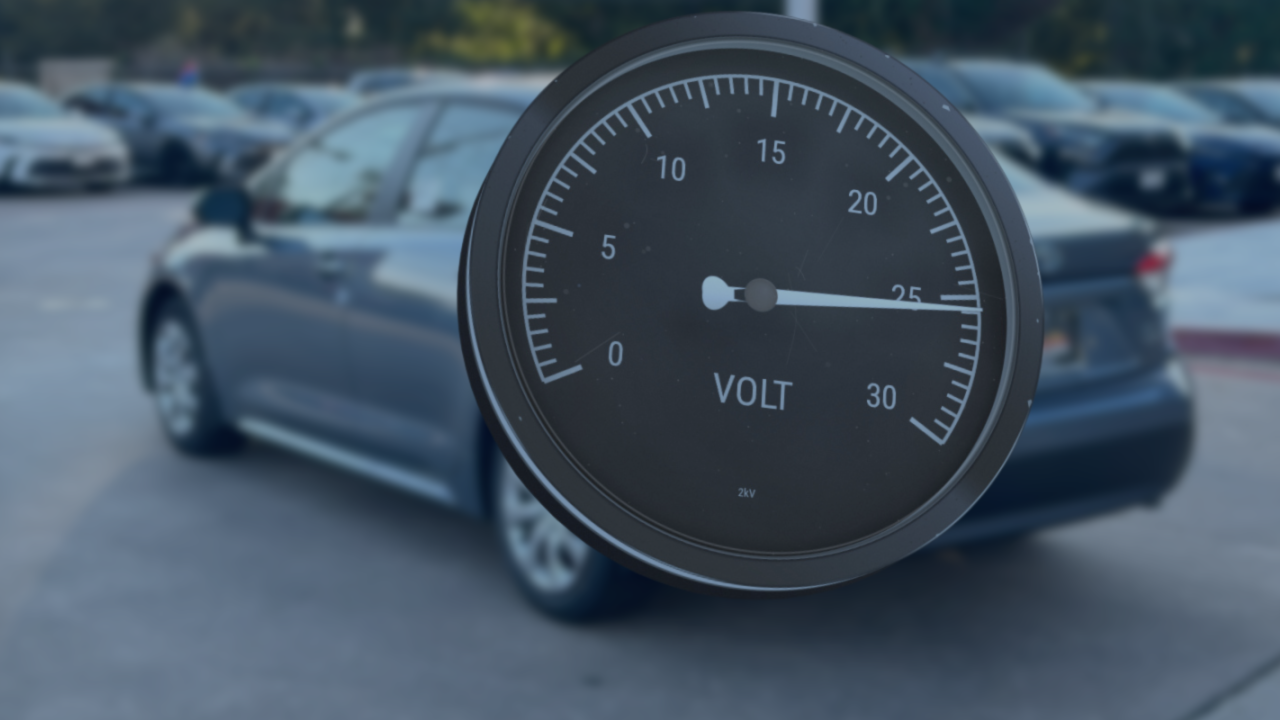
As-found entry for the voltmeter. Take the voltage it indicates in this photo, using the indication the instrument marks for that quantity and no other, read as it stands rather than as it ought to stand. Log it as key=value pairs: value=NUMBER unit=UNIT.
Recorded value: value=25.5 unit=V
